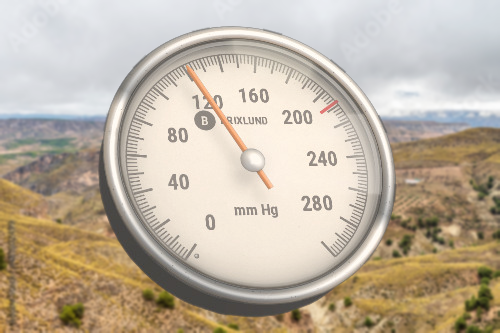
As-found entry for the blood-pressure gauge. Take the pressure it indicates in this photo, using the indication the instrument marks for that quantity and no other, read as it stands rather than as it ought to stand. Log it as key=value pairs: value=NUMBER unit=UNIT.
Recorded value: value=120 unit=mmHg
